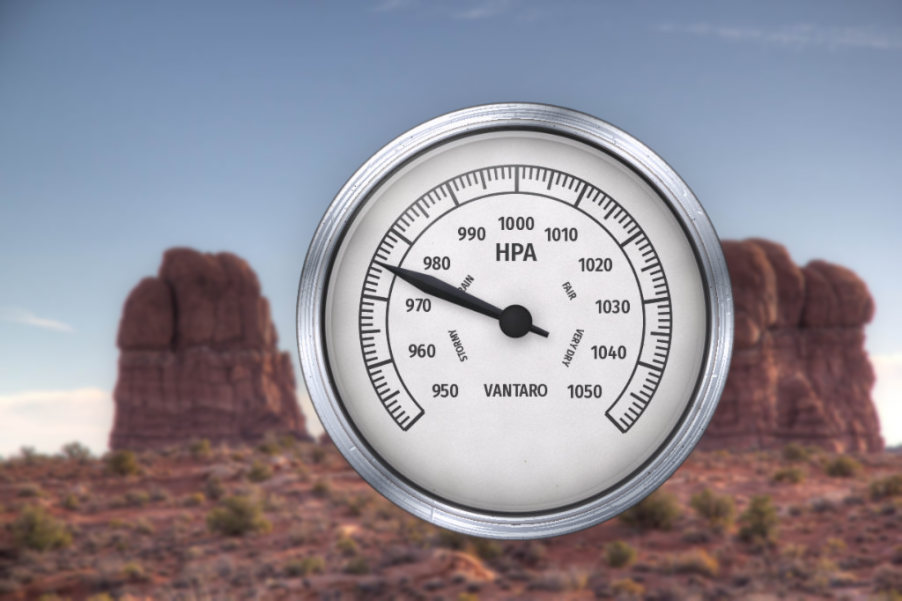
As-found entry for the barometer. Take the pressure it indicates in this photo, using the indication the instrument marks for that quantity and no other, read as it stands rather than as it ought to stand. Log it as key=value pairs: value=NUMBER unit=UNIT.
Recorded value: value=975 unit=hPa
